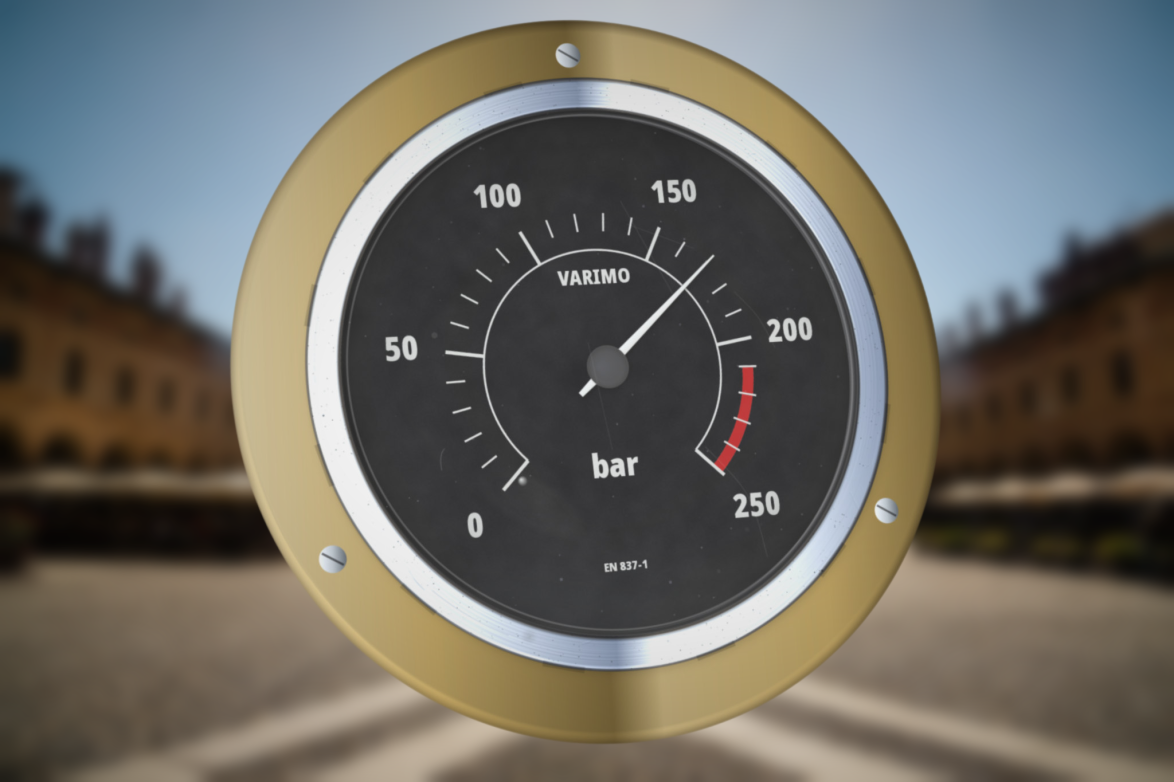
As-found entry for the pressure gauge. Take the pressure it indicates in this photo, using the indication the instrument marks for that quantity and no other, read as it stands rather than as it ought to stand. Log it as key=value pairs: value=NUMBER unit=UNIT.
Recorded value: value=170 unit=bar
